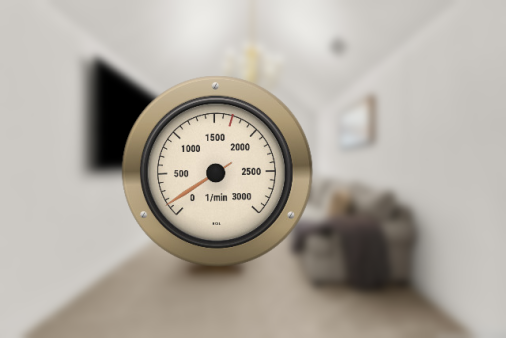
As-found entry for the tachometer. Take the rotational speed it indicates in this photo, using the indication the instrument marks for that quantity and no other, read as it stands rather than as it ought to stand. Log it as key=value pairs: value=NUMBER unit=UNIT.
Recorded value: value=150 unit=rpm
